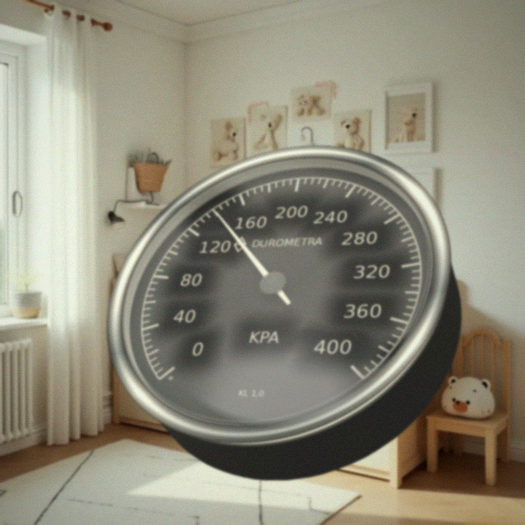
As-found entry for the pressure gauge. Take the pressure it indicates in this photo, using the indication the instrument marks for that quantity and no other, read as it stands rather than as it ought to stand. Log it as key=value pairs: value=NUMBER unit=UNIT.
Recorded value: value=140 unit=kPa
